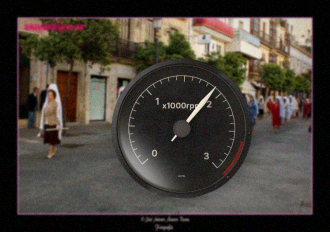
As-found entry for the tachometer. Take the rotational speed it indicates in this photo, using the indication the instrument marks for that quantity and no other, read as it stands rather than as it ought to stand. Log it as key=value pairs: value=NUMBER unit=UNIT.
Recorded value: value=1900 unit=rpm
